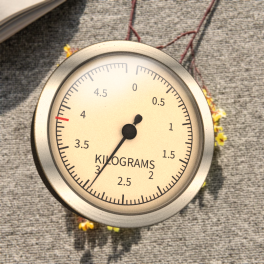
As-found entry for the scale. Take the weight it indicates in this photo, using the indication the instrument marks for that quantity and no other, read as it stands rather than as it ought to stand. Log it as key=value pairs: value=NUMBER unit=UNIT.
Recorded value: value=2.95 unit=kg
